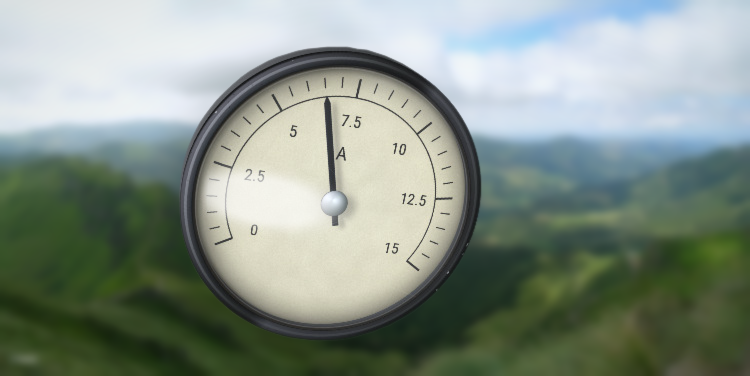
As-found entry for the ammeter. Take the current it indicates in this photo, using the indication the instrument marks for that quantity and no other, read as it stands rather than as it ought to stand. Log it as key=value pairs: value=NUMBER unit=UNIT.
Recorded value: value=6.5 unit=A
